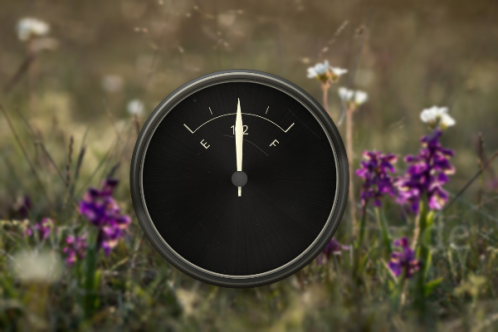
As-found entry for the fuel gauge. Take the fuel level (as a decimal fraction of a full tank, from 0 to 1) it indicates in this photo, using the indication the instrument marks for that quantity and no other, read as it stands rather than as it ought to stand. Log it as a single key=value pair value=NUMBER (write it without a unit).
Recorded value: value=0.5
